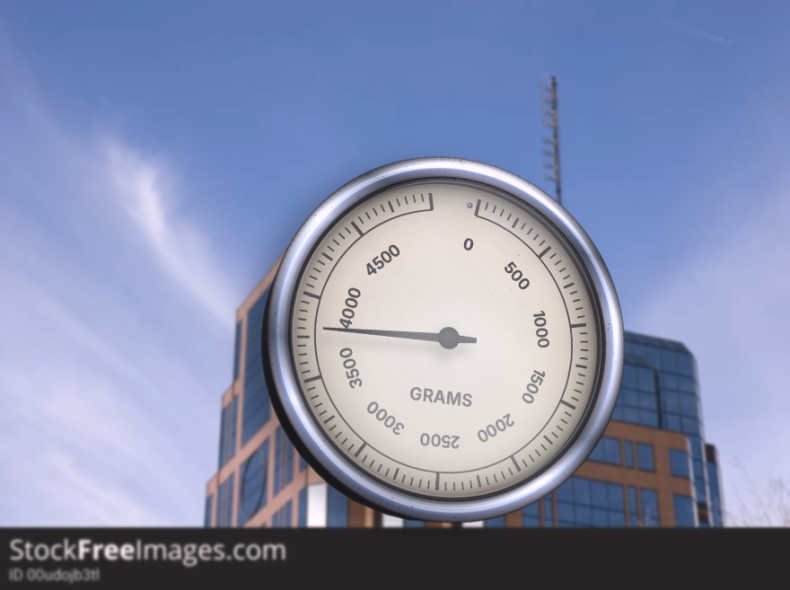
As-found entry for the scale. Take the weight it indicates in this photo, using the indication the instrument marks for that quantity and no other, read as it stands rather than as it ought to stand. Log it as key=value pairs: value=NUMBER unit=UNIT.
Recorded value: value=3800 unit=g
